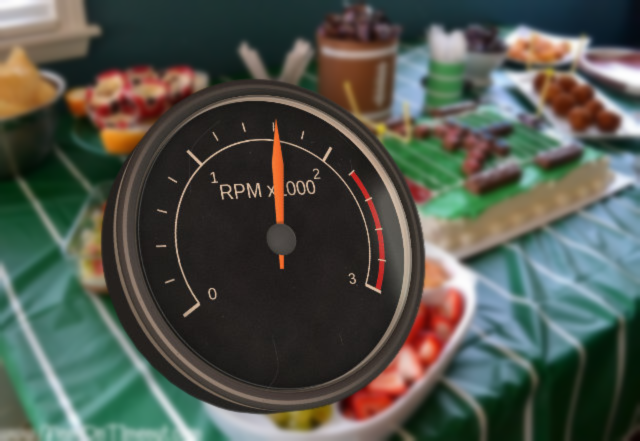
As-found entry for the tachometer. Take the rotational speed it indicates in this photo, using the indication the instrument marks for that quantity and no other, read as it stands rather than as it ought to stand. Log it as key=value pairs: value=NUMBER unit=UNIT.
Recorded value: value=1600 unit=rpm
